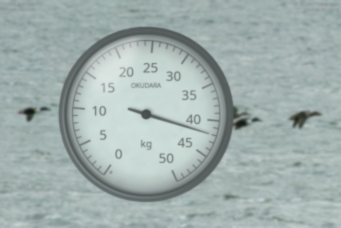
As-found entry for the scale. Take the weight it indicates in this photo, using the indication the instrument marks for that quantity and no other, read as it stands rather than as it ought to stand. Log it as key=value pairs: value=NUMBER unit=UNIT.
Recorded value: value=42 unit=kg
